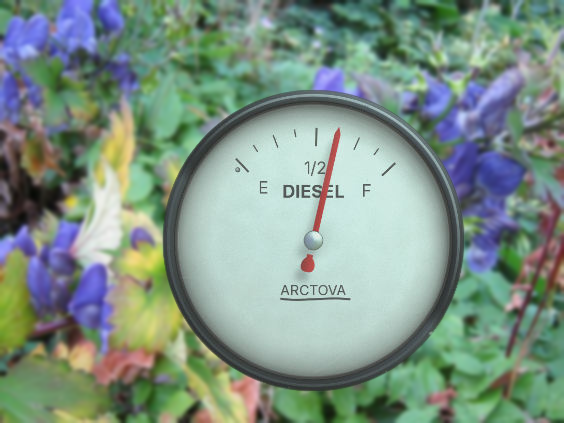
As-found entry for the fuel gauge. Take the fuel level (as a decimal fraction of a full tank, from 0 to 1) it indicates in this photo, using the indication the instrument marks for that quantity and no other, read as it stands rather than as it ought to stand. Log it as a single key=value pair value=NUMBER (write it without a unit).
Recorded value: value=0.625
